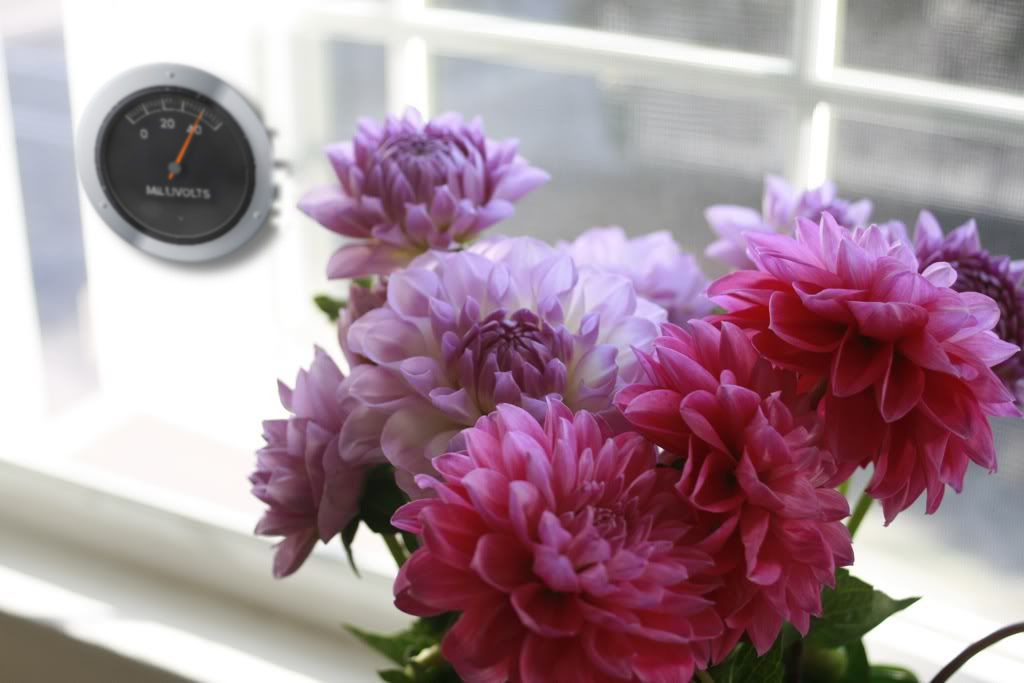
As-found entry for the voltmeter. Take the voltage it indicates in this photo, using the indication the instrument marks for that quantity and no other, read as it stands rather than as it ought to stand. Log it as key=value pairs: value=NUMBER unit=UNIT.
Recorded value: value=40 unit=mV
